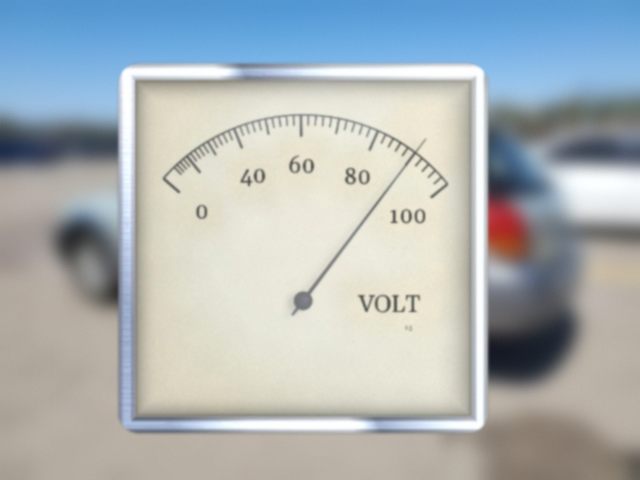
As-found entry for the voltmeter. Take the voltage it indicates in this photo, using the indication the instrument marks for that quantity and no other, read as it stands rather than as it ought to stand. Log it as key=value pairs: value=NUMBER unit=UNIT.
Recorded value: value=90 unit=V
